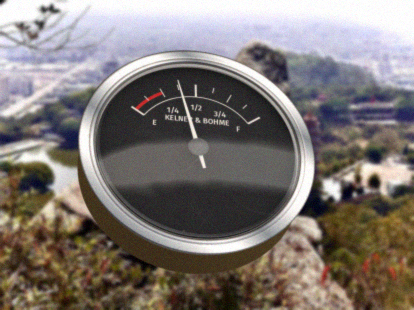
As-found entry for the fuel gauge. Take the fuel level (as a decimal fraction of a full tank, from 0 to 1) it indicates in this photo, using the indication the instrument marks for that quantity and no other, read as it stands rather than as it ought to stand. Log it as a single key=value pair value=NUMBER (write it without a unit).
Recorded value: value=0.375
